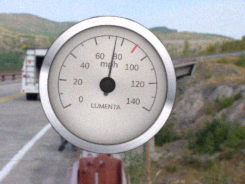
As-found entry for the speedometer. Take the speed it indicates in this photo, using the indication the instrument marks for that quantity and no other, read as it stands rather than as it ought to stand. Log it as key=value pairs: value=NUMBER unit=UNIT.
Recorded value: value=75 unit=mph
